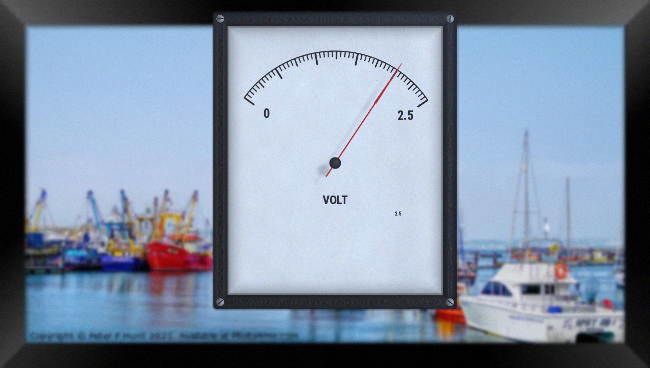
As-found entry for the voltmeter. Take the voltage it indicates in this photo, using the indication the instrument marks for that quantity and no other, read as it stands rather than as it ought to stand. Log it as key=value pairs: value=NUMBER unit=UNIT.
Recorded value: value=2 unit=V
